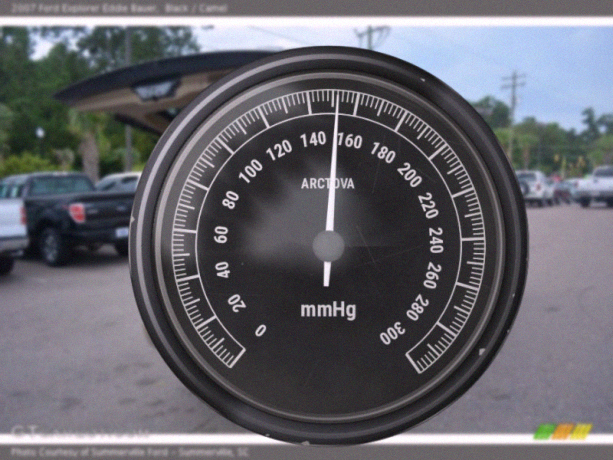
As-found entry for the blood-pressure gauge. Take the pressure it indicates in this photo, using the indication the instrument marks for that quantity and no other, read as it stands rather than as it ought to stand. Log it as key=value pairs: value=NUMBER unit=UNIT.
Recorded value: value=152 unit=mmHg
